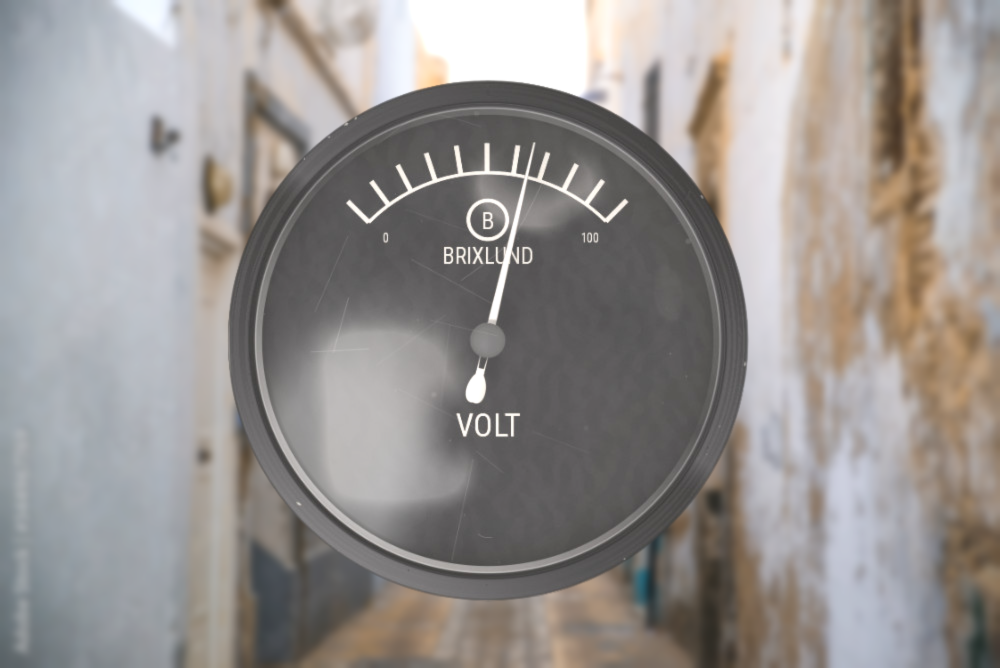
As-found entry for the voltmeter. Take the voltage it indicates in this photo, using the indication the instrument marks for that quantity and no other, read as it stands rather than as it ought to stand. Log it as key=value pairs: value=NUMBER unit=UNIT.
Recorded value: value=65 unit=V
